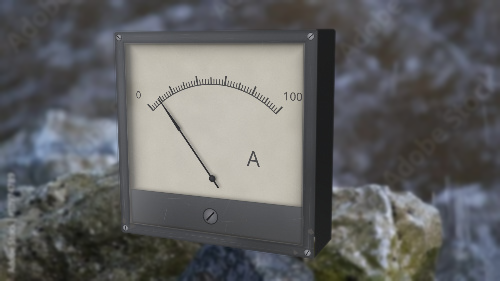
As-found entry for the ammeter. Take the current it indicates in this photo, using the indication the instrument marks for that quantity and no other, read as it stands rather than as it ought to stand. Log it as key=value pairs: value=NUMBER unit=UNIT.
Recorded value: value=10 unit=A
